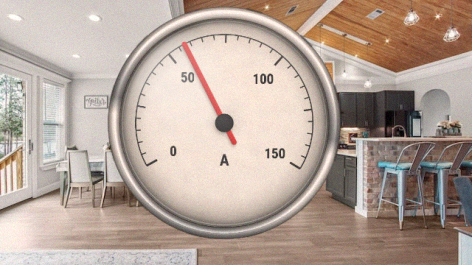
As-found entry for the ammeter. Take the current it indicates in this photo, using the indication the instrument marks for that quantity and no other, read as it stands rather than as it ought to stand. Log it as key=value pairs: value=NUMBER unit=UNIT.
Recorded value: value=57.5 unit=A
